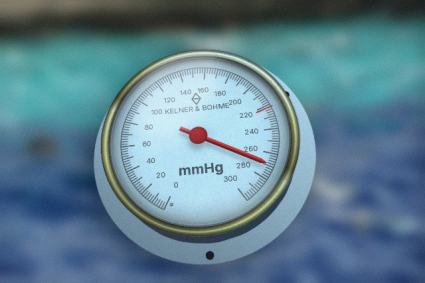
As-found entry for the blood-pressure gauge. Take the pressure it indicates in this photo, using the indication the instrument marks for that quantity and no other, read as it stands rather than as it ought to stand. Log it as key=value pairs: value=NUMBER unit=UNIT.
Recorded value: value=270 unit=mmHg
